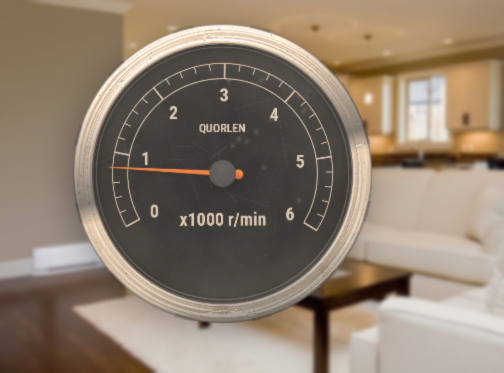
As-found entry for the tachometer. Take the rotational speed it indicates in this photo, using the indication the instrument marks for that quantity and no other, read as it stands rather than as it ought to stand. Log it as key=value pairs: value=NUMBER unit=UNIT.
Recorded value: value=800 unit=rpm
